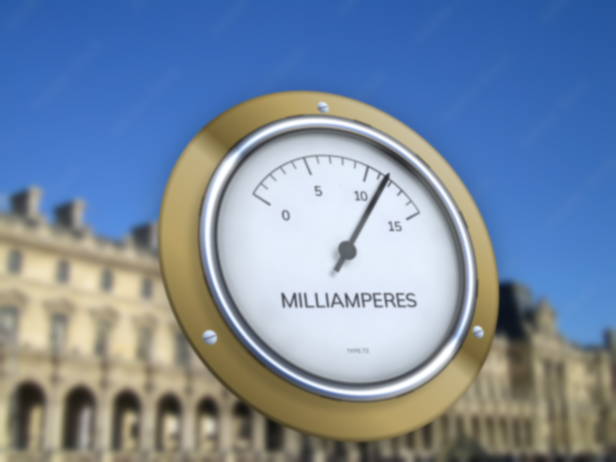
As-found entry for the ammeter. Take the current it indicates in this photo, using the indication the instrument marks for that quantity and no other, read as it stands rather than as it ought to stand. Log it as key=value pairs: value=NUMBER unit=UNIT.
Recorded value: value=11.5 unit=mA
